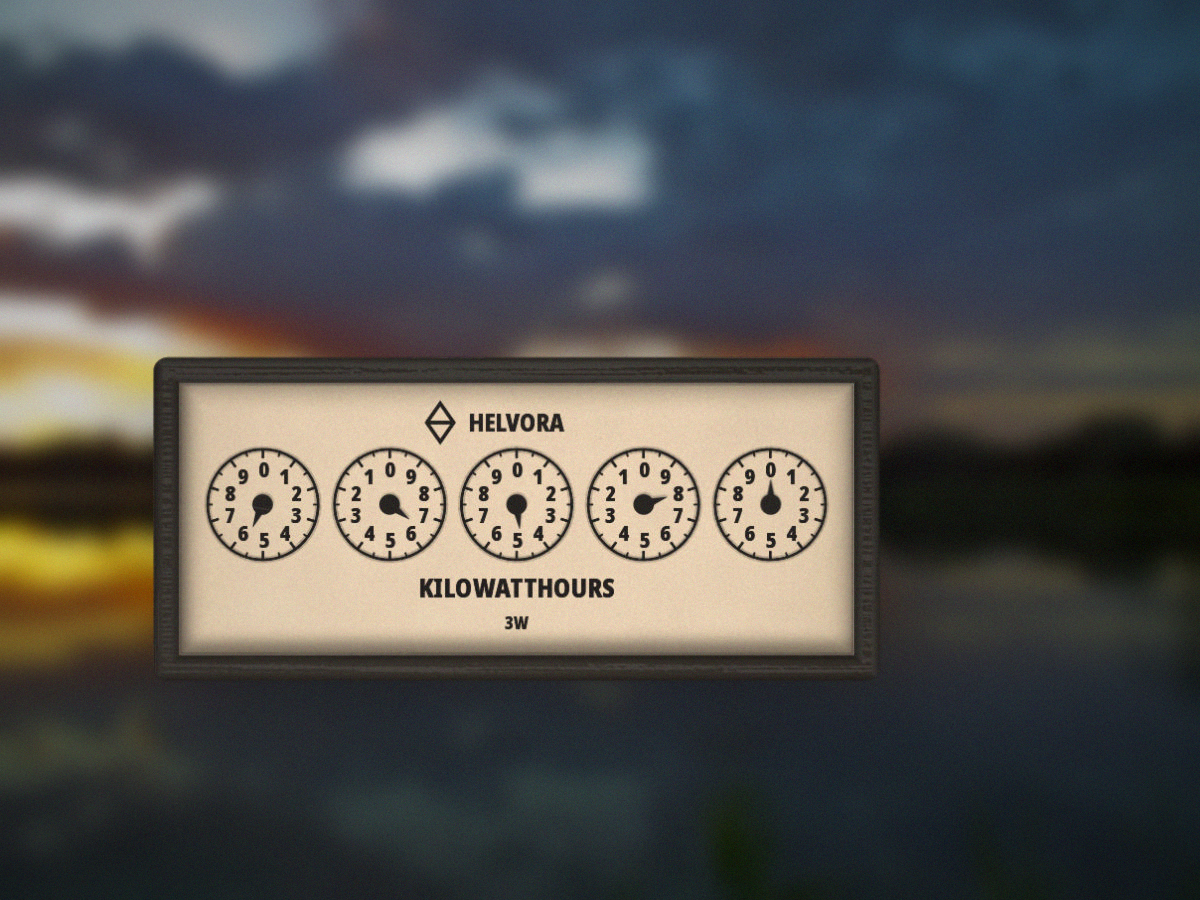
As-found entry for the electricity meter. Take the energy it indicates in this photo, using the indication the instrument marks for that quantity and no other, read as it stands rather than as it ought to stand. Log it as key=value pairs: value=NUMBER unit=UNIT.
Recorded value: value=56480 unit=kWh
